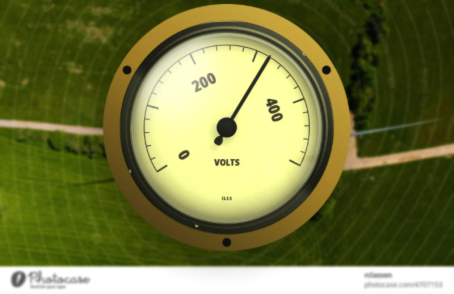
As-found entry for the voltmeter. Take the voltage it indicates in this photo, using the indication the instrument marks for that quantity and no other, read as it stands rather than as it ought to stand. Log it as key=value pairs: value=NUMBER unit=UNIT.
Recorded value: value=320 unit=V
